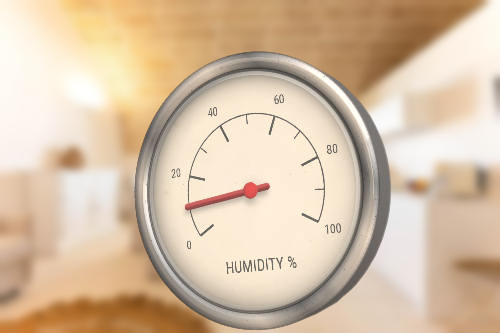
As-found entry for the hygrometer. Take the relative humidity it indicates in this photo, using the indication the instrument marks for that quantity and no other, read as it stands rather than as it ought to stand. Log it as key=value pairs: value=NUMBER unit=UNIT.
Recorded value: value=10 unit=%
